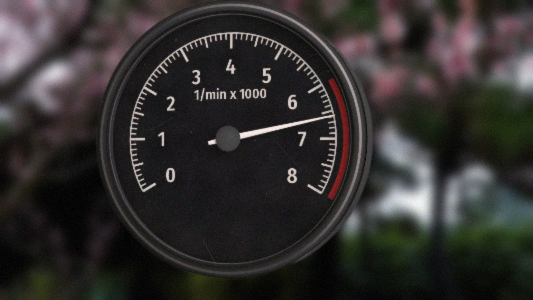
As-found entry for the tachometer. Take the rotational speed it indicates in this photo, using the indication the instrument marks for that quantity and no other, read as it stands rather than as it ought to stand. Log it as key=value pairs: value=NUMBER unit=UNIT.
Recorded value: value=6600 unit=rpm
